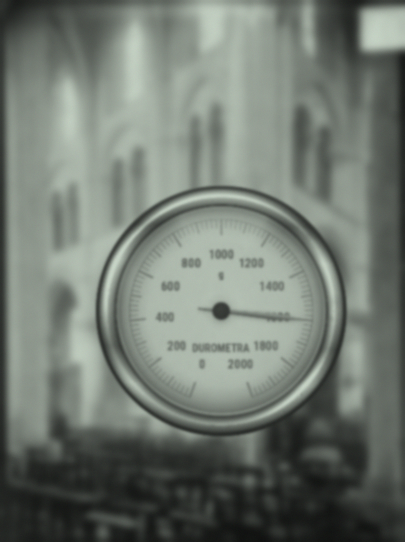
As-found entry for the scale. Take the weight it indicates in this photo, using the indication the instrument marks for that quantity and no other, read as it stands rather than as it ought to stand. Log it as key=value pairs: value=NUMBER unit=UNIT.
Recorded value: value=1600 unit=g
